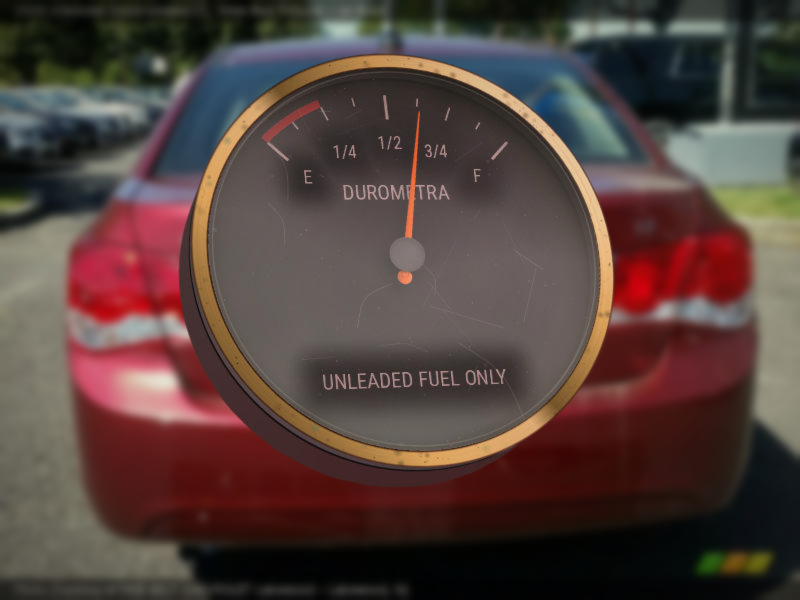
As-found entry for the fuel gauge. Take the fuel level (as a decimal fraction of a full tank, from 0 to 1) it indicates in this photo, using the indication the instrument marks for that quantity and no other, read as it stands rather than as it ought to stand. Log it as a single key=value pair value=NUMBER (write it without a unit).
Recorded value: value=0.625
